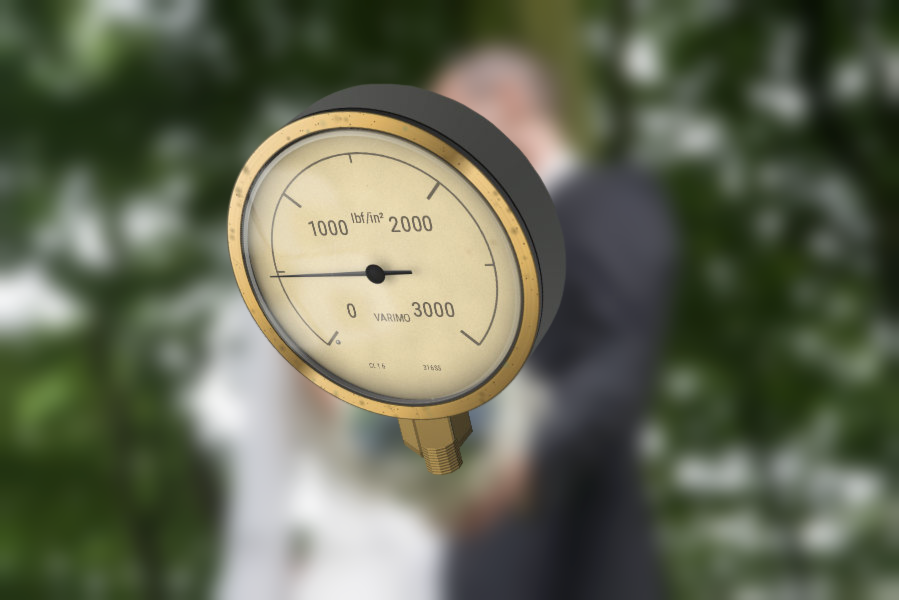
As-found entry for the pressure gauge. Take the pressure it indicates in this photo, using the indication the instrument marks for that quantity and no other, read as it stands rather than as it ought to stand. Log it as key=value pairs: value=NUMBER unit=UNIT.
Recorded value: value=500 unit=psi
